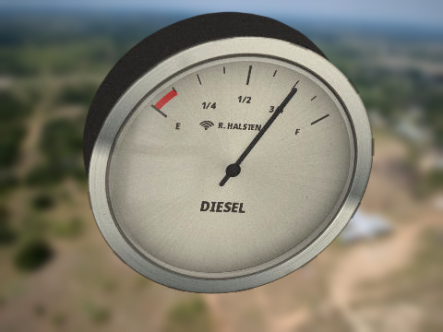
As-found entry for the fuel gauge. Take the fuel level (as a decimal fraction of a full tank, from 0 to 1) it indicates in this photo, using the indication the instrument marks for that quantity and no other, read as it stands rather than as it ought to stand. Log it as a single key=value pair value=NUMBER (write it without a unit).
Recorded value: value=0.75
